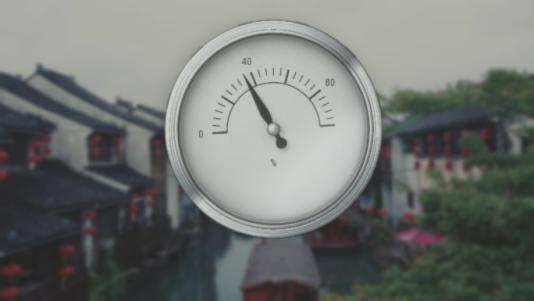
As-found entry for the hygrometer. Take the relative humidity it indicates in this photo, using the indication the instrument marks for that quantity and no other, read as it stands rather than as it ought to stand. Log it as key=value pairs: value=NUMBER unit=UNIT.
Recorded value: value=36 unit=%
